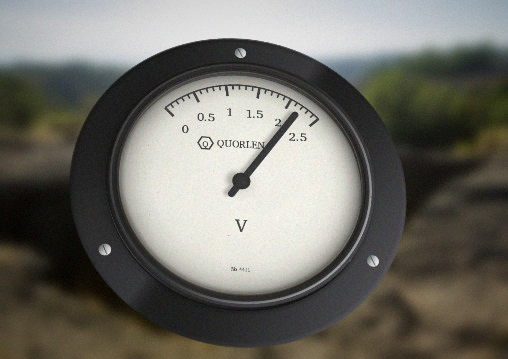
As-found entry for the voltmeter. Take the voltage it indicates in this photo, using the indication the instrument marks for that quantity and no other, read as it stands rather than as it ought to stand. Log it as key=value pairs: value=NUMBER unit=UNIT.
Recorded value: value=2.2 unit=V
